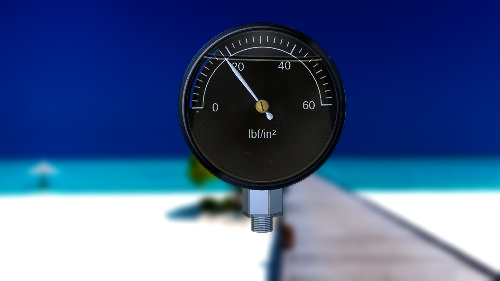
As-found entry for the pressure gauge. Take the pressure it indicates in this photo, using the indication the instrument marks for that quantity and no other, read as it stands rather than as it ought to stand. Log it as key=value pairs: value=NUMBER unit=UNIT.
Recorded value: value=18 unit=psi
